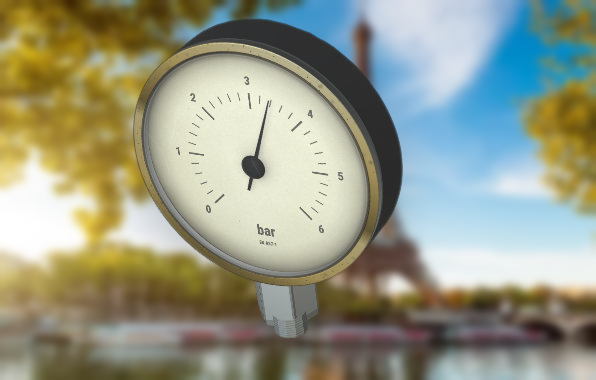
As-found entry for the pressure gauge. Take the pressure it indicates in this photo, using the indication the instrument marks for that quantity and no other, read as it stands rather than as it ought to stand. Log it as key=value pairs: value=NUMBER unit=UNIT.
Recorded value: value=3.4 unit=bar
